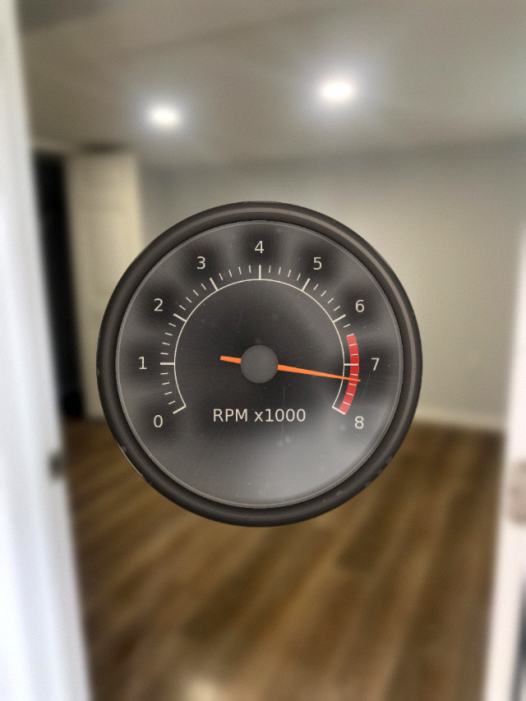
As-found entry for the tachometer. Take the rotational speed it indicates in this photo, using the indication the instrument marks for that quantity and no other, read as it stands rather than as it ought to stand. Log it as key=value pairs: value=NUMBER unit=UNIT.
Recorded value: value=7300 unit=rpm
